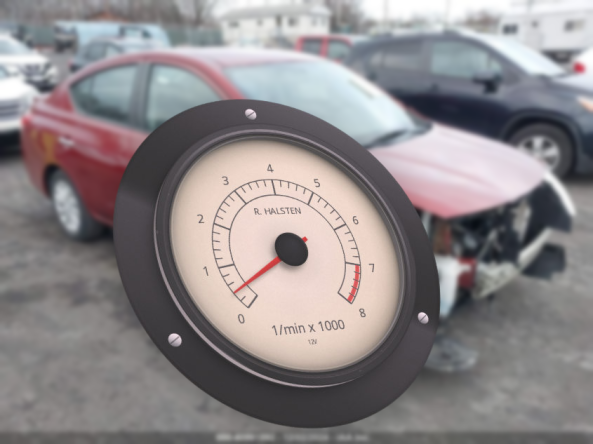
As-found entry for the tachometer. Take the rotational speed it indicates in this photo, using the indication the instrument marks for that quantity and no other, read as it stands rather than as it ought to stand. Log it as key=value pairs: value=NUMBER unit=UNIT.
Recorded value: value=400 unit=rpm
